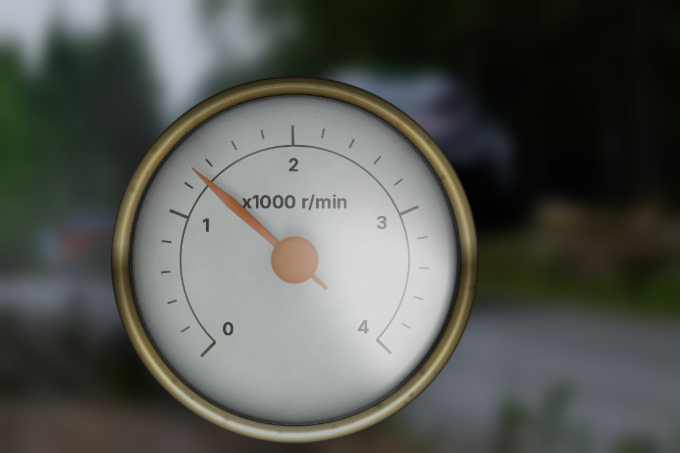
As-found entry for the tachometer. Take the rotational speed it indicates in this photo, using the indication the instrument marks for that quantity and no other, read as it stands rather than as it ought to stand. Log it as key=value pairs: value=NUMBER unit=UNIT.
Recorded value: value=1300 unit=rpm
